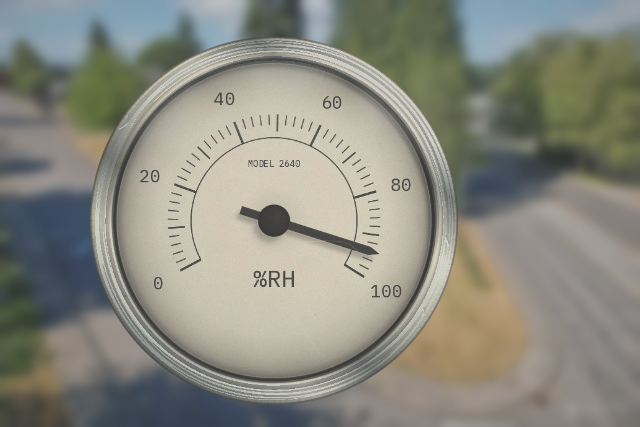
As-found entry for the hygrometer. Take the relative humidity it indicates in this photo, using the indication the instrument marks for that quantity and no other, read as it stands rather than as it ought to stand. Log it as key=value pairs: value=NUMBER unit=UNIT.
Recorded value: value=94 unit=%
